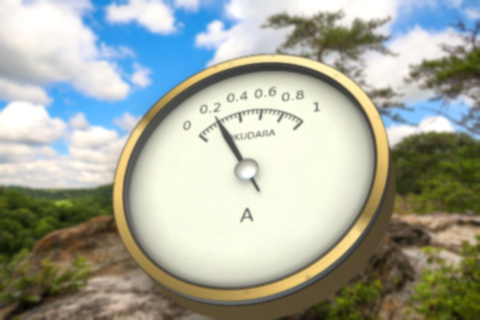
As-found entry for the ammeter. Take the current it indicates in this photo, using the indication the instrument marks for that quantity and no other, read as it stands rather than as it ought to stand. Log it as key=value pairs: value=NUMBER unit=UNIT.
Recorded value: value=0.2 unit=A
